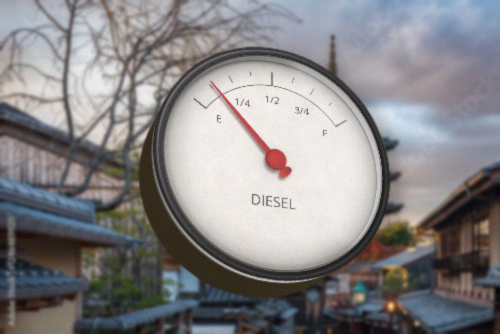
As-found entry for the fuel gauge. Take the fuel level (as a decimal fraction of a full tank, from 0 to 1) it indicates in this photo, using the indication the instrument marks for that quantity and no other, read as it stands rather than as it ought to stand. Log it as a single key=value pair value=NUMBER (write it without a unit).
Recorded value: value=0.125
